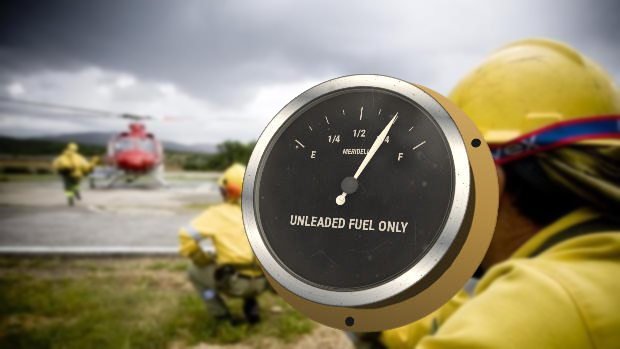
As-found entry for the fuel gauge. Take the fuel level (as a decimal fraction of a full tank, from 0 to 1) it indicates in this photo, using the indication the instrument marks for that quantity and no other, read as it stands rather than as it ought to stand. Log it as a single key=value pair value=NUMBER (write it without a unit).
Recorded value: value=0.75
